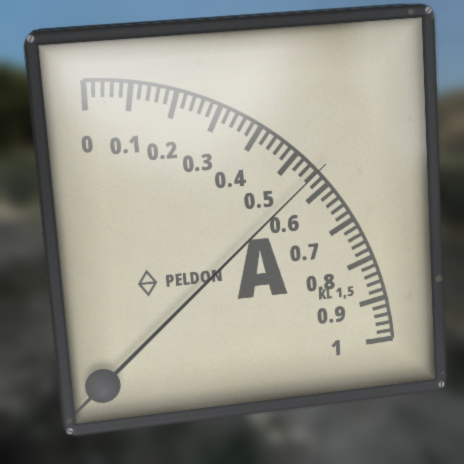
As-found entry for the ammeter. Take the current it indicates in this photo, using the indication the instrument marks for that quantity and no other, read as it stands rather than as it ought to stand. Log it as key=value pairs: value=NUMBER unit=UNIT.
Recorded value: value=0.56 unit=A
